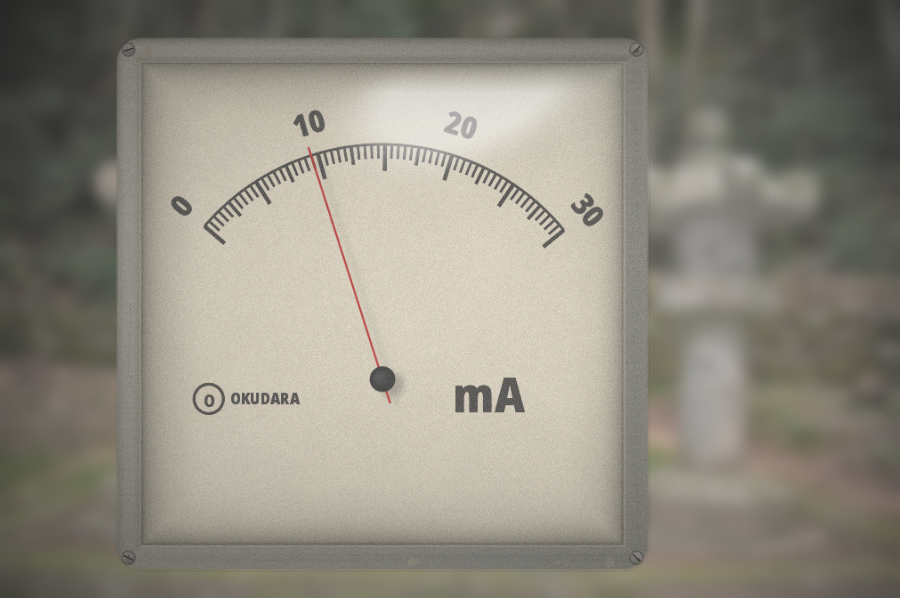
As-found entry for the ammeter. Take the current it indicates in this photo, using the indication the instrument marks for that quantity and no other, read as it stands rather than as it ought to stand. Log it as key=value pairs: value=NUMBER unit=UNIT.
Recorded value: value=9.5 unit=mA
